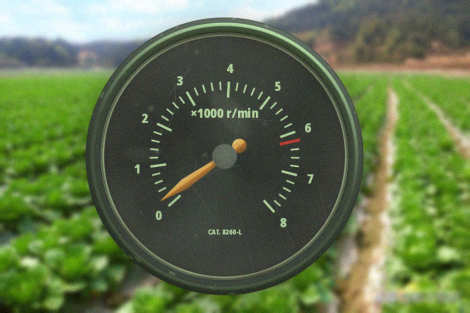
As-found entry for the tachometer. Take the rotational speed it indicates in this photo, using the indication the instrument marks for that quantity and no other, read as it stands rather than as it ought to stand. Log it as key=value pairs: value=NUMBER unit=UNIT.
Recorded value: value=200 unit=rpm
